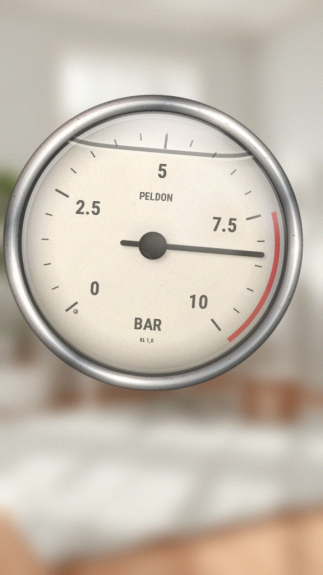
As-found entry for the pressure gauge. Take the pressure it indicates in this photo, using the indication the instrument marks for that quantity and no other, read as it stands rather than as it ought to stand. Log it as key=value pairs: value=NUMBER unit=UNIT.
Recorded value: value=8.25 unit=bar
